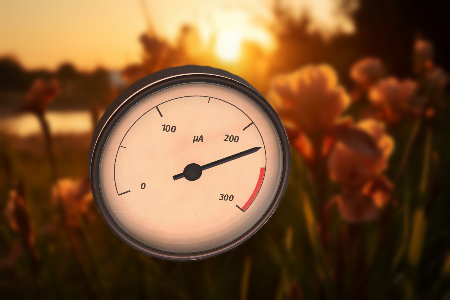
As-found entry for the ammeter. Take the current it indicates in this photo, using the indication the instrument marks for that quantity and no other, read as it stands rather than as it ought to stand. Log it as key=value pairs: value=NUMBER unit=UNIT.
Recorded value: value=225 unit=µA
